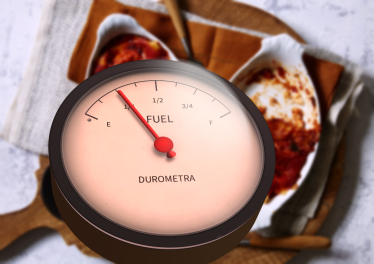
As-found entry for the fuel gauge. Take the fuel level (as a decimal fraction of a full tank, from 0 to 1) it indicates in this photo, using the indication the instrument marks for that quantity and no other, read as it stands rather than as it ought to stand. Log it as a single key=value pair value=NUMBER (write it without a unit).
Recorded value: value=0.25
